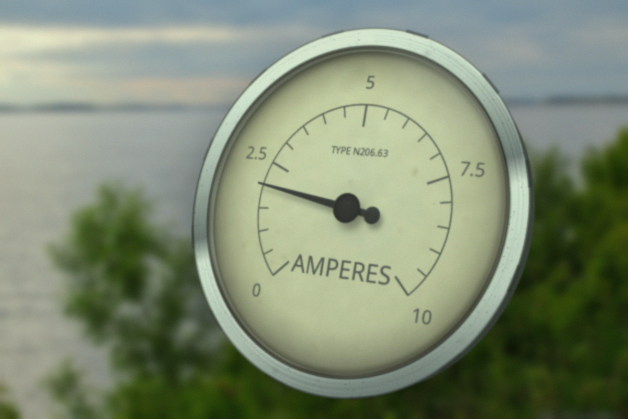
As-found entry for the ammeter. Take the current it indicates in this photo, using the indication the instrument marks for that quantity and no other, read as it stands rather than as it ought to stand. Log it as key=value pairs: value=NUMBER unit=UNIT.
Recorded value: value=2 unit=A
